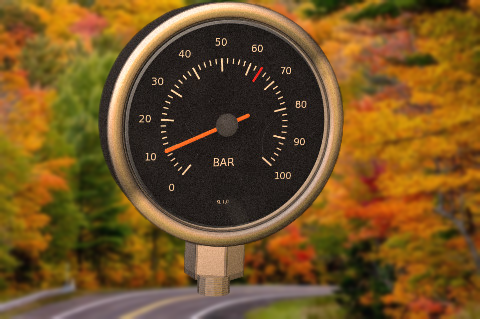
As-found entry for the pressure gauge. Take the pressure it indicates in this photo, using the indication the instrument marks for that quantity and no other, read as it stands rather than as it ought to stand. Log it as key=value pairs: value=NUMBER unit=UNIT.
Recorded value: value=10 unit=bar
